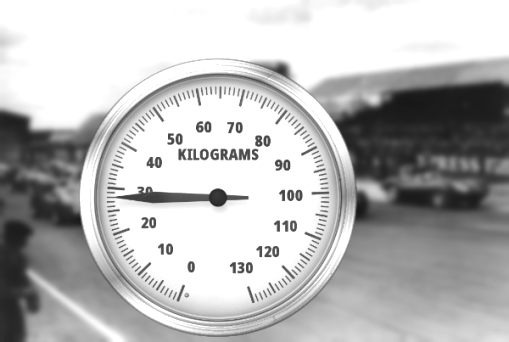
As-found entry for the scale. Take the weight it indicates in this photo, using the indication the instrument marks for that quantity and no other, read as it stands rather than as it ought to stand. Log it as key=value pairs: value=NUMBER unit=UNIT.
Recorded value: value=28 unit=kg
